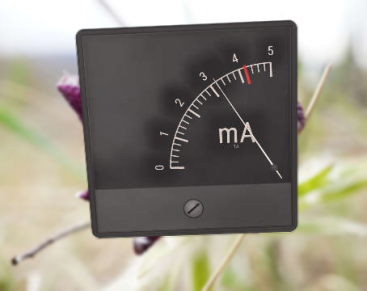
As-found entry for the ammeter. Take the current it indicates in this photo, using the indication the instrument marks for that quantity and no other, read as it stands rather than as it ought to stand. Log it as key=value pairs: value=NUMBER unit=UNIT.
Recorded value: value=3.2 unit=mA
